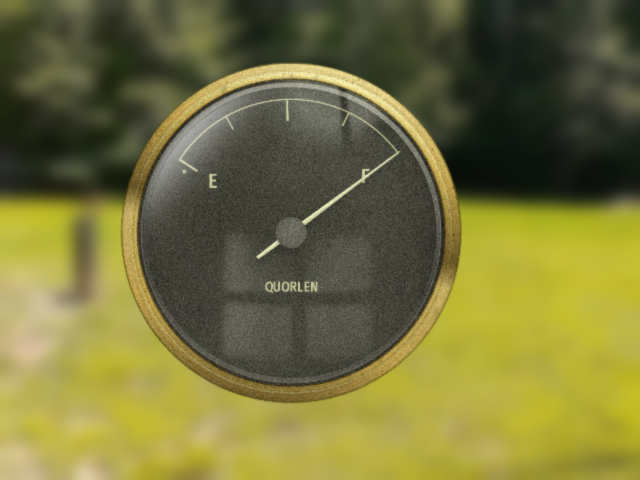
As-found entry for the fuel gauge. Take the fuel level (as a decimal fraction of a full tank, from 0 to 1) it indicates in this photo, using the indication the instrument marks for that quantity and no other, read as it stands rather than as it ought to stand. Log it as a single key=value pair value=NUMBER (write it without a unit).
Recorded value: value=1
